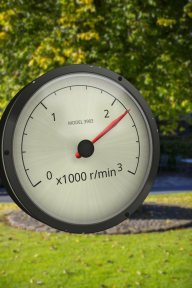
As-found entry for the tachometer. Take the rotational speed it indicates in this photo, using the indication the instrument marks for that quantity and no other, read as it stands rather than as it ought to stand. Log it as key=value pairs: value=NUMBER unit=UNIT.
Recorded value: value=2200 unit=rpm
